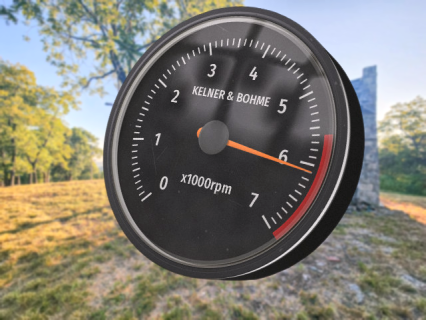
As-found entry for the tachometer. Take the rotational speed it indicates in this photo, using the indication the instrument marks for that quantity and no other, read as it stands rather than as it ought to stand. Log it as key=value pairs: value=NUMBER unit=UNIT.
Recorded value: value=6100 unit=rpm
